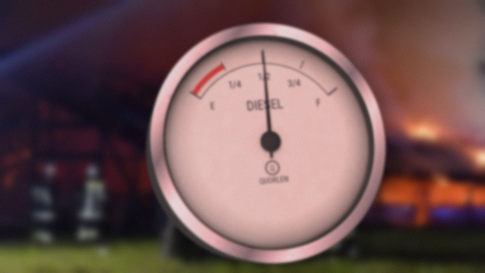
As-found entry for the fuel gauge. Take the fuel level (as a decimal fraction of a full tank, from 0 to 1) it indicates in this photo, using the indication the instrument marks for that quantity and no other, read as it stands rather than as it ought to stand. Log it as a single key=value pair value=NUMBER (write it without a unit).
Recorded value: value=0.5
